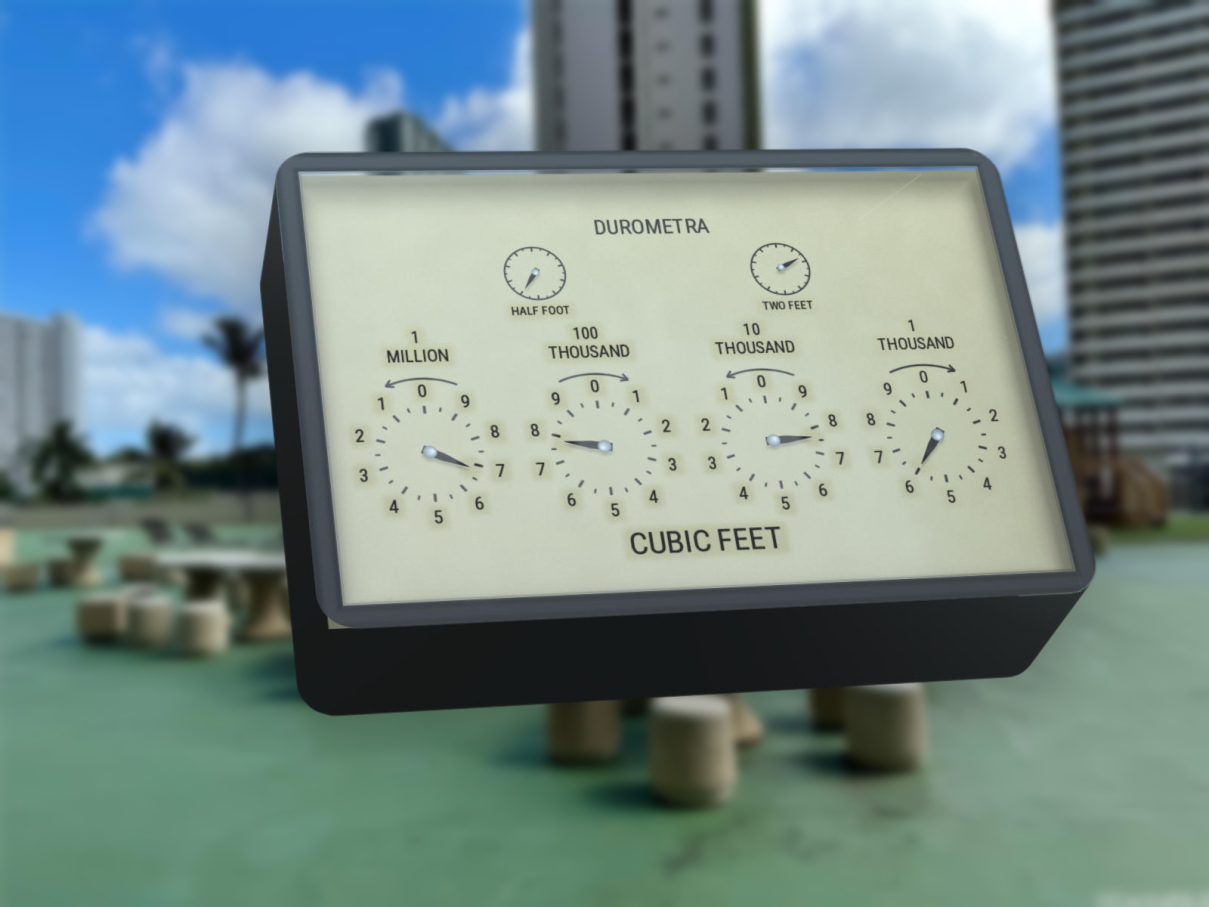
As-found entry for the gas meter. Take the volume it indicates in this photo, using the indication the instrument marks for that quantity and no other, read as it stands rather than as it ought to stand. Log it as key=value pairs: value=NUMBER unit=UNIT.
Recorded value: value=677600 unit=ft³
